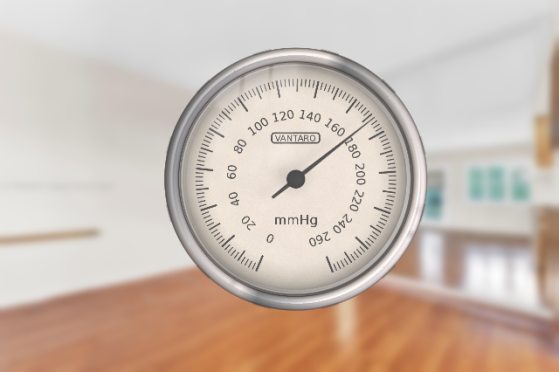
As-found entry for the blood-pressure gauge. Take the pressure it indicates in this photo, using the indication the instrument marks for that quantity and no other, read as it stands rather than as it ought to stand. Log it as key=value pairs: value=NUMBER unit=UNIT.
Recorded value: value=172 unit=mmHg
